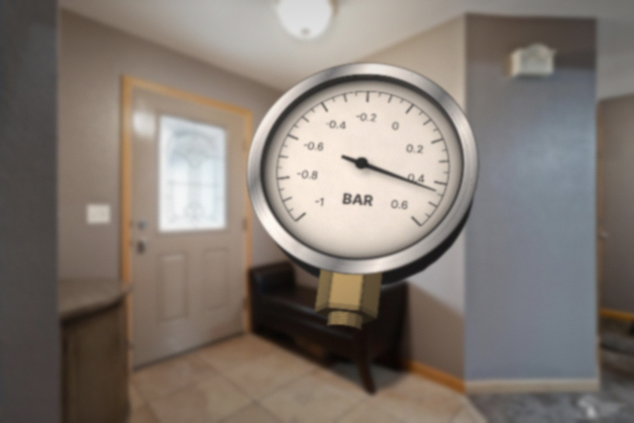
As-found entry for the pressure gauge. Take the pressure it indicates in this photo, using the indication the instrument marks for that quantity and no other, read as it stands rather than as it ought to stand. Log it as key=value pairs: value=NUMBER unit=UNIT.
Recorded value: value=0.45 unit=bar
